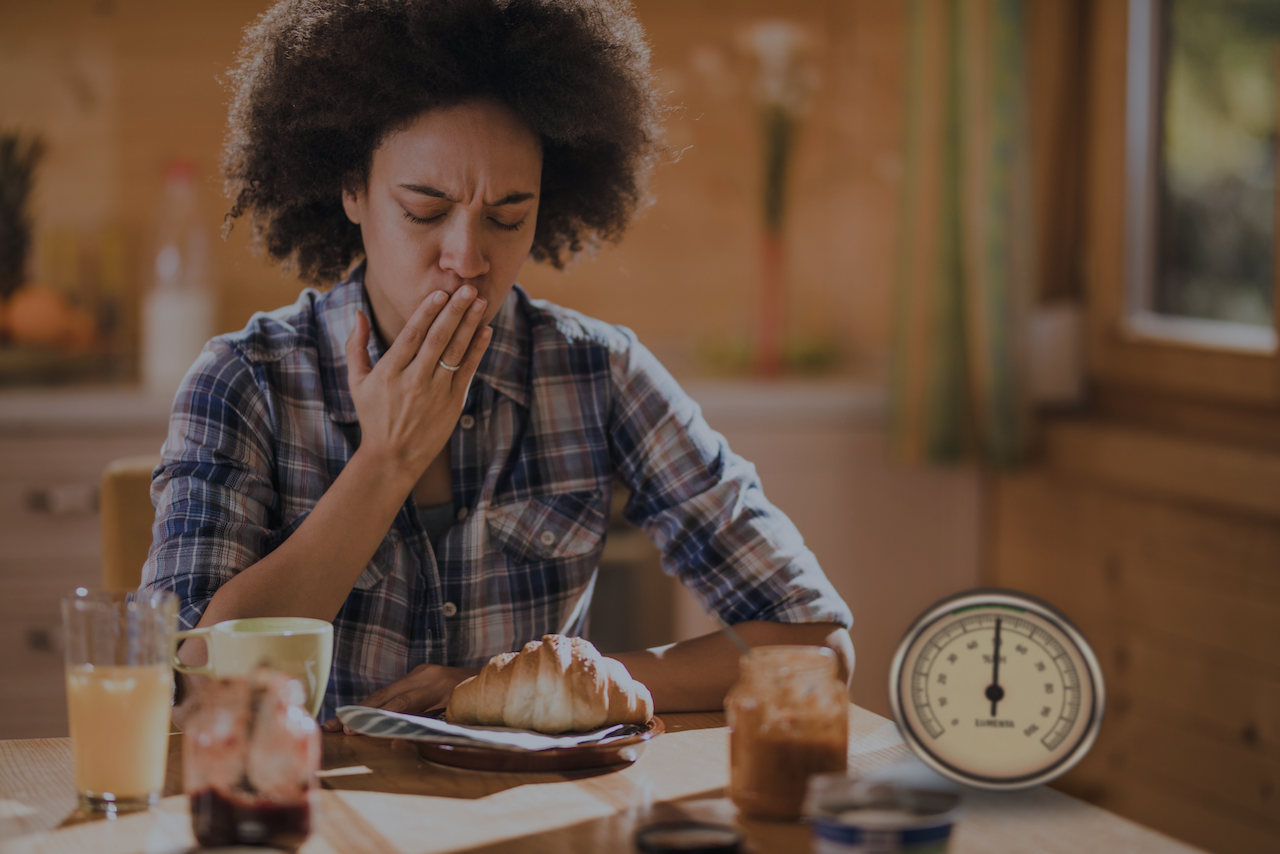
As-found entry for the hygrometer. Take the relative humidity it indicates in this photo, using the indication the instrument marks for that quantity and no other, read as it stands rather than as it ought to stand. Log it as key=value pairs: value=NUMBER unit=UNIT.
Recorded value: value=50 unit=%
